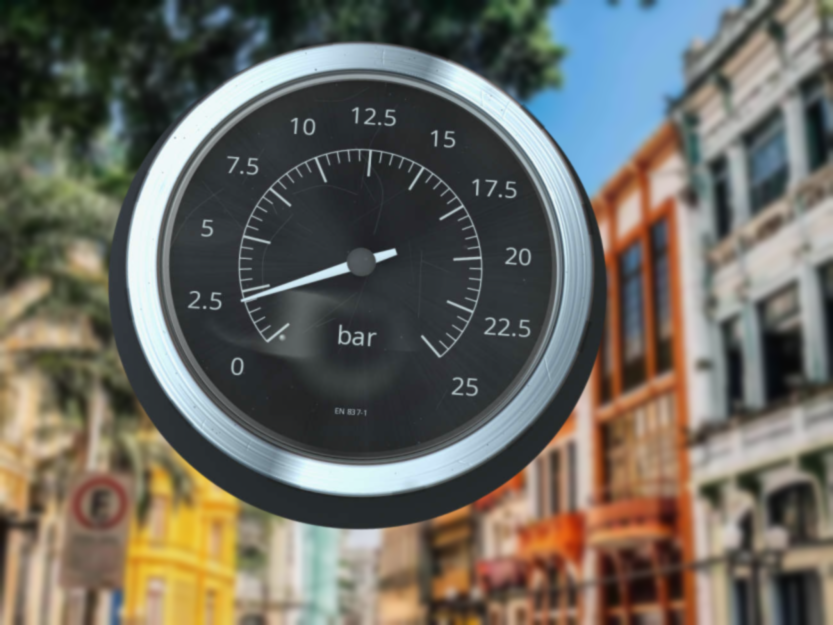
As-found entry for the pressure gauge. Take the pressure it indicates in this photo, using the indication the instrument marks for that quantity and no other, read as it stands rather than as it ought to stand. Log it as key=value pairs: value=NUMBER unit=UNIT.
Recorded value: value=2 unit=bar
